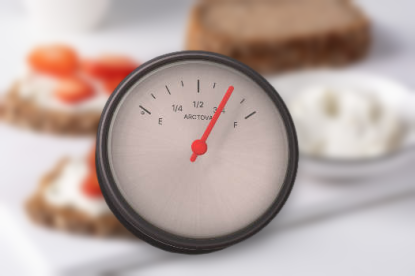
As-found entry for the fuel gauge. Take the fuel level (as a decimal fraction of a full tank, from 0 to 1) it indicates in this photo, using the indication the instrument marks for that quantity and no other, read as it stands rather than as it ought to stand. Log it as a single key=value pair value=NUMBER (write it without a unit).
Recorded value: value=0.75
